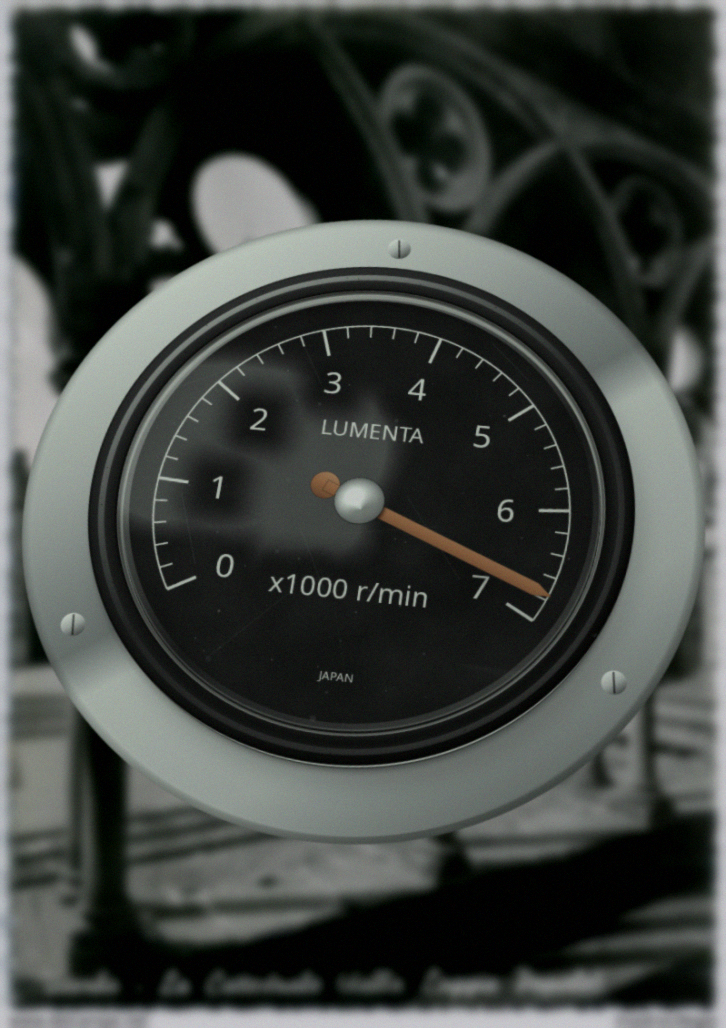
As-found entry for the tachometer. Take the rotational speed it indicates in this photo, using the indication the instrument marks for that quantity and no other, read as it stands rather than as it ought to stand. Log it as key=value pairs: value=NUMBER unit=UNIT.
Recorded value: value=6800 unit=rpm
